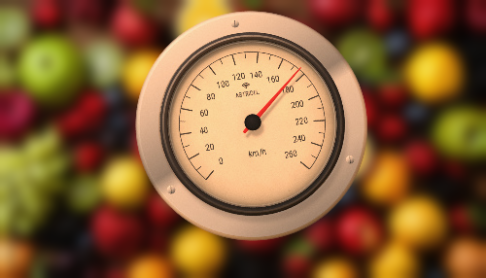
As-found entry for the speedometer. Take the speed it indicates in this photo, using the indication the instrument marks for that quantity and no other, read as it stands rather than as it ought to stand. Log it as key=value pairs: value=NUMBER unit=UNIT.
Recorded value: value=175 unit=km/h
